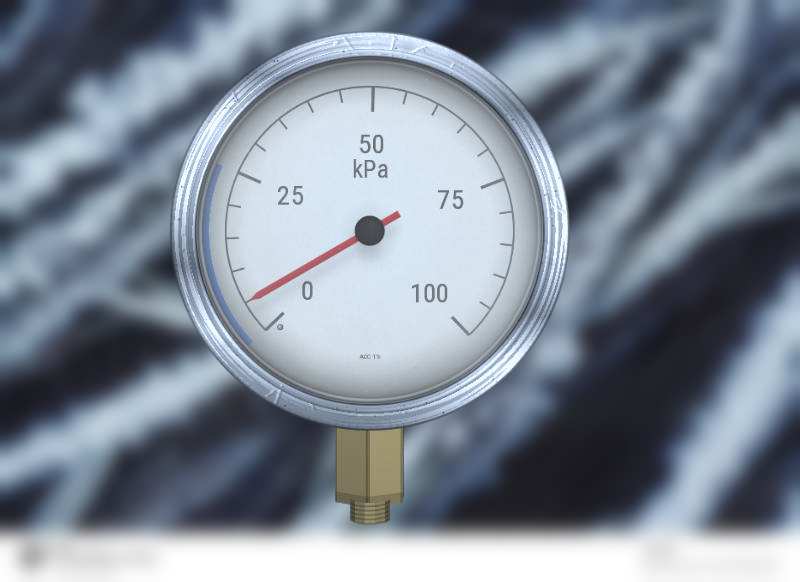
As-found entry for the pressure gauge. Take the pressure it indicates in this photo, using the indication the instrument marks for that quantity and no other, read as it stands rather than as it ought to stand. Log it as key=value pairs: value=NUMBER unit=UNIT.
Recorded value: value=5 unit=kPa
